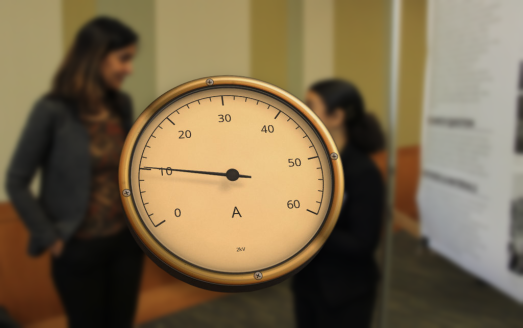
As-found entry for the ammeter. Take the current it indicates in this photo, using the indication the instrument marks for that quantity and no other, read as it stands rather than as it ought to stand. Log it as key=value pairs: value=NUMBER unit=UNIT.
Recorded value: value=10 unit=A
